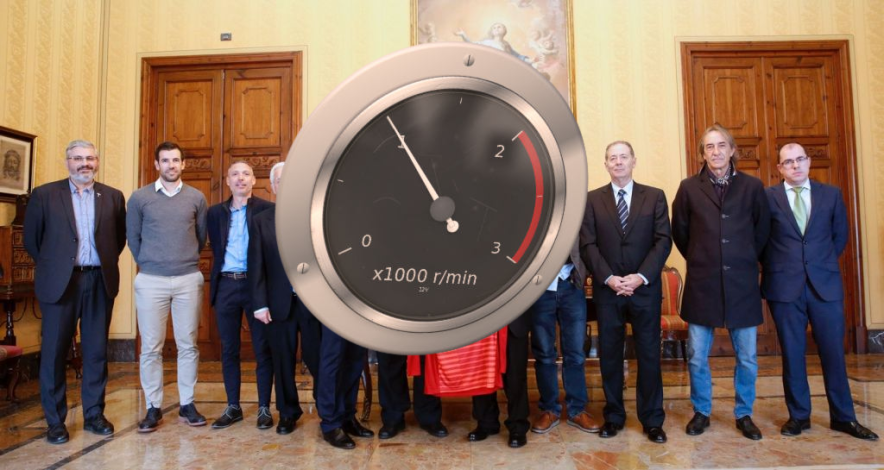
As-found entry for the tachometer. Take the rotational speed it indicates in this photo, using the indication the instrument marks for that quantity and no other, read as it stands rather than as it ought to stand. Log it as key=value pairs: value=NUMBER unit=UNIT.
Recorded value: value=1000 unit=rpm
